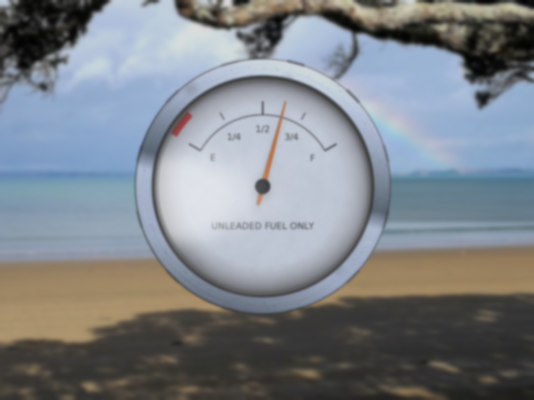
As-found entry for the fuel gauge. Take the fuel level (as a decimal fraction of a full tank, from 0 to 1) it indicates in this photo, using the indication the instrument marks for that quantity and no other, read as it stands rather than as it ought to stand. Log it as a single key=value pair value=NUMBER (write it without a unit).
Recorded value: value=0.625
